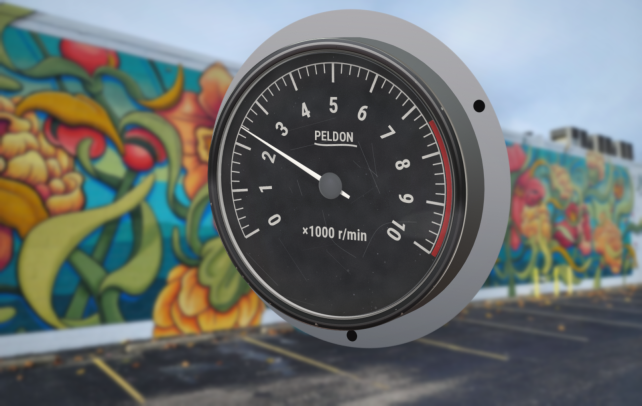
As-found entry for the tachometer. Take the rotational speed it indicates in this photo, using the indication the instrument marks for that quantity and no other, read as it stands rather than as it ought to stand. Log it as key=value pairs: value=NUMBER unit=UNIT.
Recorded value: value=2400 unit=rpm
